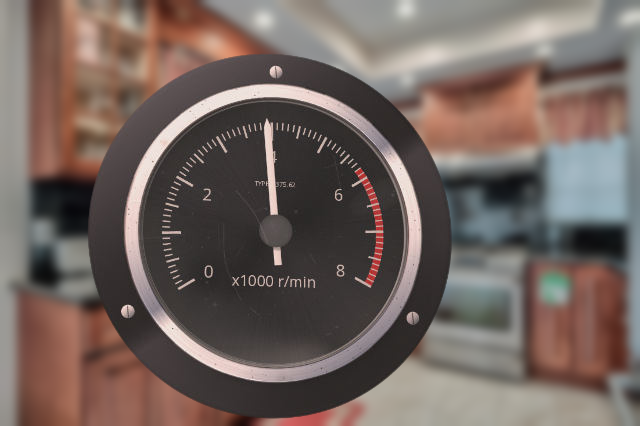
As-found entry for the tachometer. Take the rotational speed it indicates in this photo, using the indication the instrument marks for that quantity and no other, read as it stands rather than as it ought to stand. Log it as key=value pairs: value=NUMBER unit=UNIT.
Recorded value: value=3900 unit=rpm
